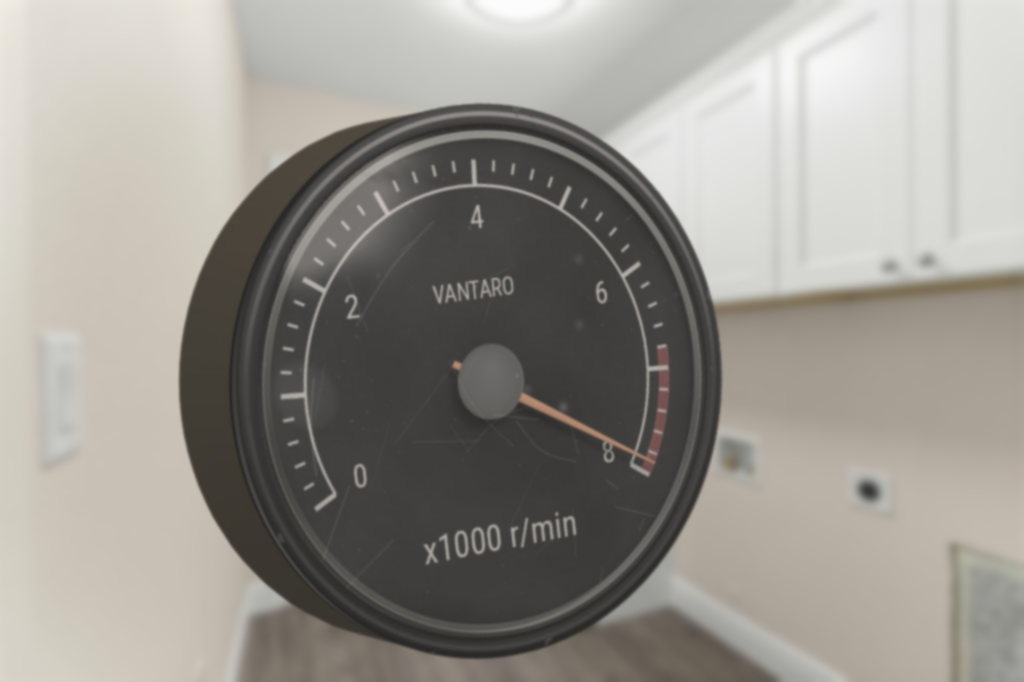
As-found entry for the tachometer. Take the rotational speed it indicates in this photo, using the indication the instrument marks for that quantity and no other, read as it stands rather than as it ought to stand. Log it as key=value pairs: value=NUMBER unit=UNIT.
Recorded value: value=7900 unit=rpm
